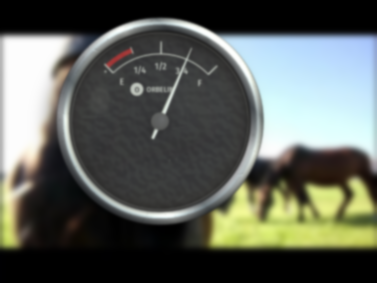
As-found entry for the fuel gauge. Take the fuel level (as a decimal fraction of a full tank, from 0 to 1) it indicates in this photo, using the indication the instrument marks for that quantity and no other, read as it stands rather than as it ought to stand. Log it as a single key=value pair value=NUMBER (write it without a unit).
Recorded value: value=0.75
